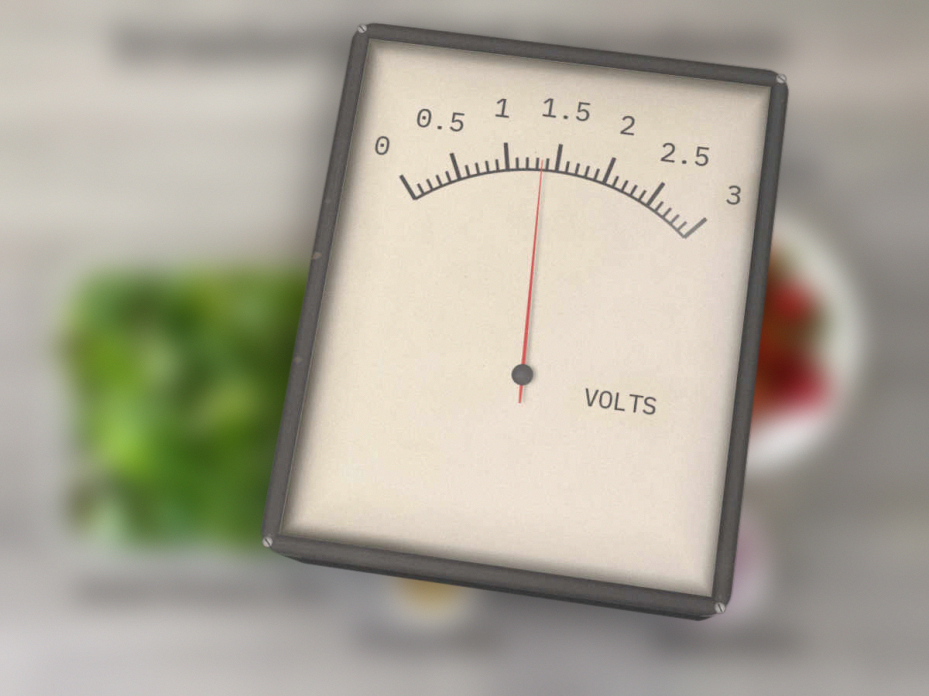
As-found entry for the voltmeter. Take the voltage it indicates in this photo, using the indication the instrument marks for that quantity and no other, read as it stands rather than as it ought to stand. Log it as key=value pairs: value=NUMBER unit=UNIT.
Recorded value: value=1.35 unit=V
